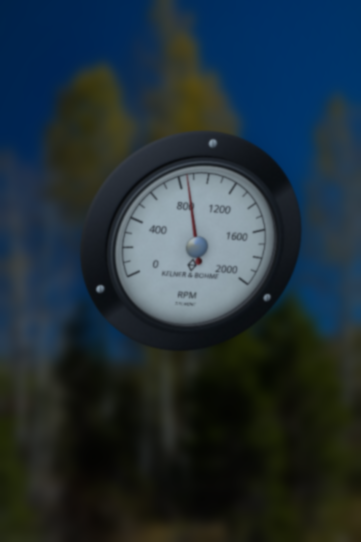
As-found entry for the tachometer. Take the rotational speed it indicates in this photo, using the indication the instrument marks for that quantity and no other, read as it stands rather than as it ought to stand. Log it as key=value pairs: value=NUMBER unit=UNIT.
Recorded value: value=850 unit=rpm
